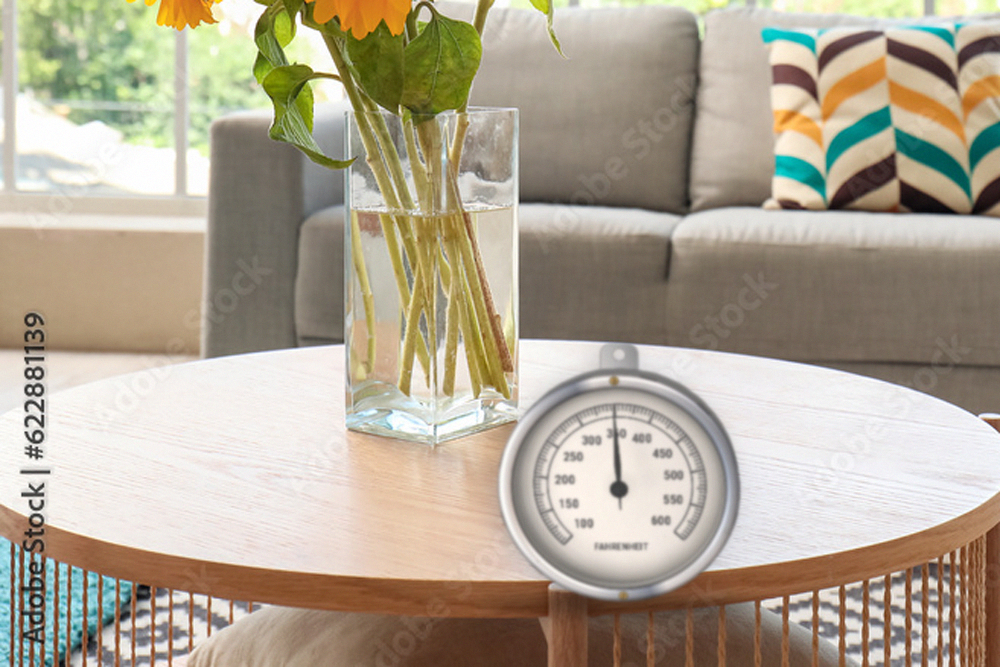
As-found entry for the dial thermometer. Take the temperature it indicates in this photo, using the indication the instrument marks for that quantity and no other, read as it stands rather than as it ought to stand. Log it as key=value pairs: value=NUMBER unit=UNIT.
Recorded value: value=350 unit=°F
